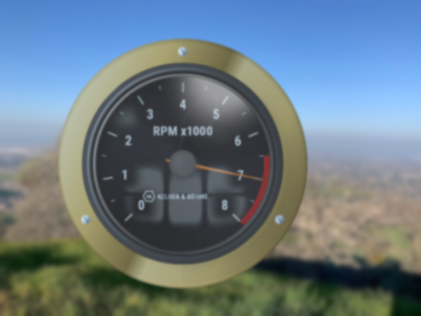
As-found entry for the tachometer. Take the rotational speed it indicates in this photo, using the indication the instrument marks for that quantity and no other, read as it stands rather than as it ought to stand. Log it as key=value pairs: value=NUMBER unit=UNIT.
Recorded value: value=7000 unit=rpm
